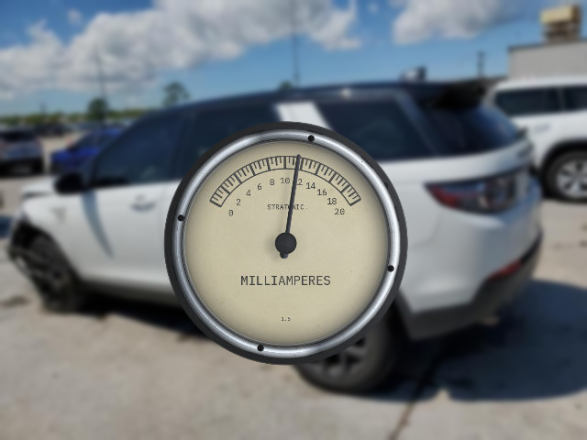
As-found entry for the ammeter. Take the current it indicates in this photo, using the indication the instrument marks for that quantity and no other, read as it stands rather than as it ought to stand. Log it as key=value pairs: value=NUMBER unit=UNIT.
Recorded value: value=11.5 unit=mA
